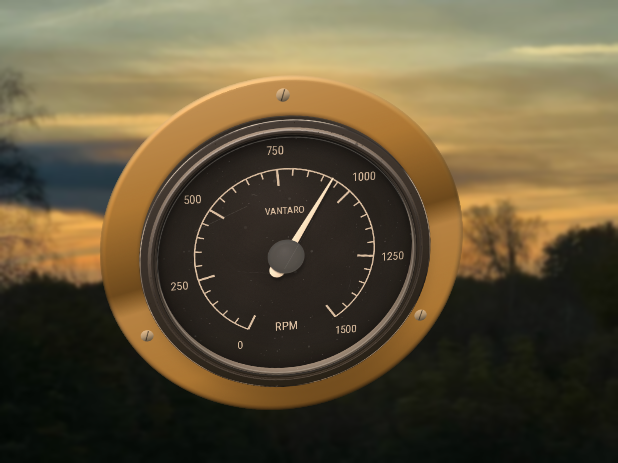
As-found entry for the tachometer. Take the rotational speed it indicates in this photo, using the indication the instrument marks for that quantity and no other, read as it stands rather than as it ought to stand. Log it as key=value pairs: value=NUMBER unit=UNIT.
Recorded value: value=925 unit=rpm
